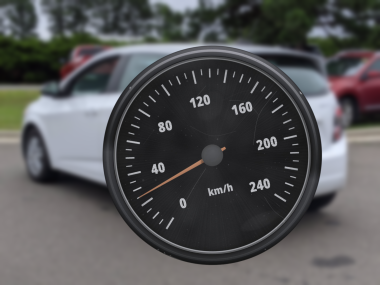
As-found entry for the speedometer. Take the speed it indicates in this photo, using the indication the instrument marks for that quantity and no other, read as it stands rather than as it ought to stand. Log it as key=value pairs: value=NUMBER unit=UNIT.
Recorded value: value=25 unit=km/h
